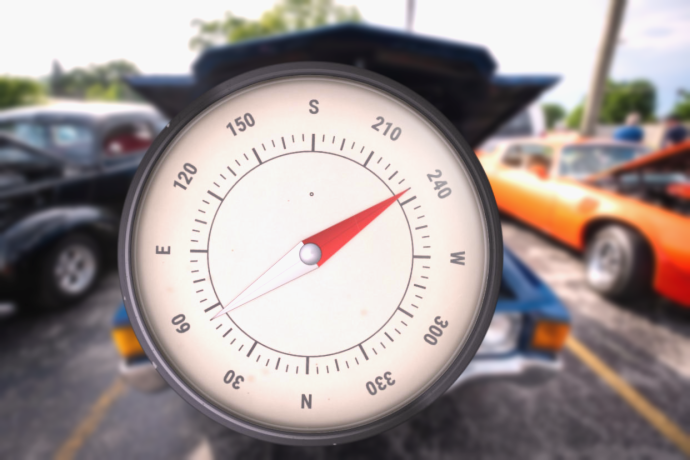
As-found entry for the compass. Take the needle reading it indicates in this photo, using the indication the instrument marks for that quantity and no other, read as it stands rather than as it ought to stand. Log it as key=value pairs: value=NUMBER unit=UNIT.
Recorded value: value=235 unit=°
